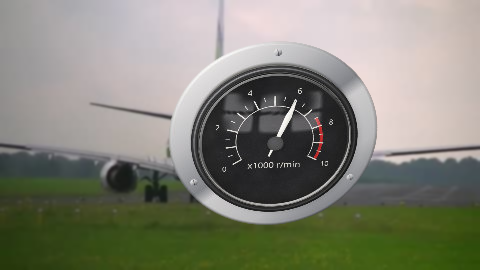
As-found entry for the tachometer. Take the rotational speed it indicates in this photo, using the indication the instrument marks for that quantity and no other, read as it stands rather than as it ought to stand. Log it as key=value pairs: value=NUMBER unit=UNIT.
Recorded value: value=6000 unit=rpm
